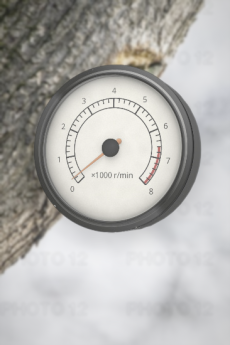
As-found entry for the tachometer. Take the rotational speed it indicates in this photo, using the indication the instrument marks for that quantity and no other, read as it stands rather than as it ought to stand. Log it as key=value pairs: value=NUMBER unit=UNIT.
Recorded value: value=200 unit=rpm
